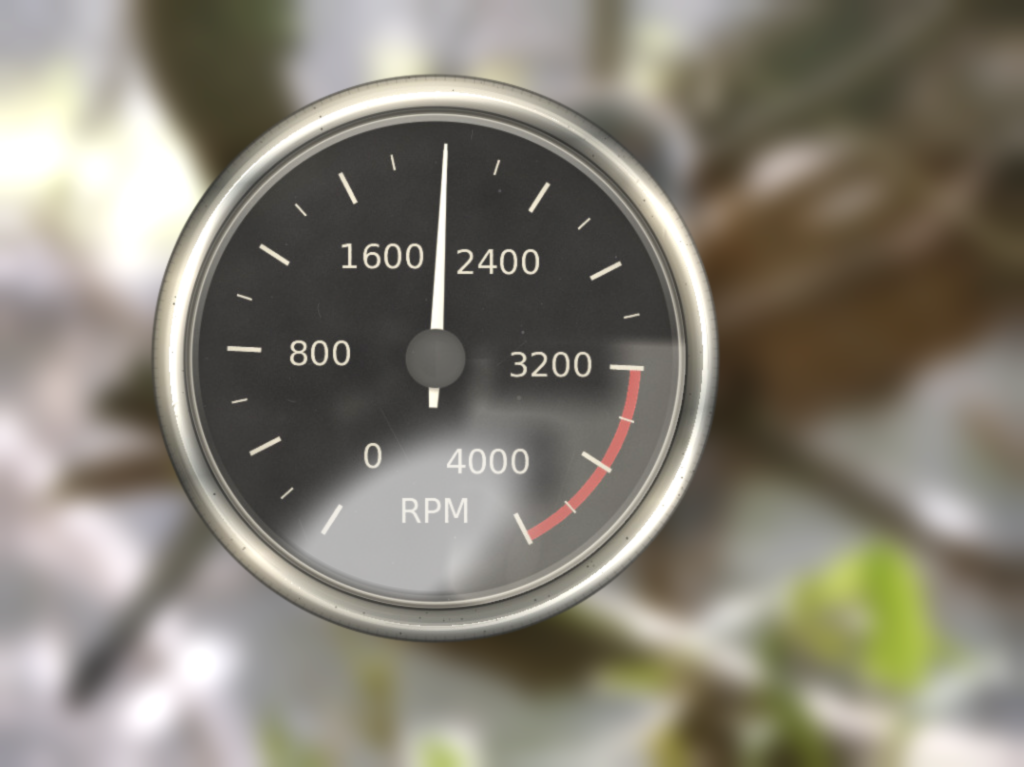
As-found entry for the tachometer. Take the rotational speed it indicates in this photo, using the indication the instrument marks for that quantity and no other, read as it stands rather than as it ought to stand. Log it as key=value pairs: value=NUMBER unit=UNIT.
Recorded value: value=2000 unit=rpm
